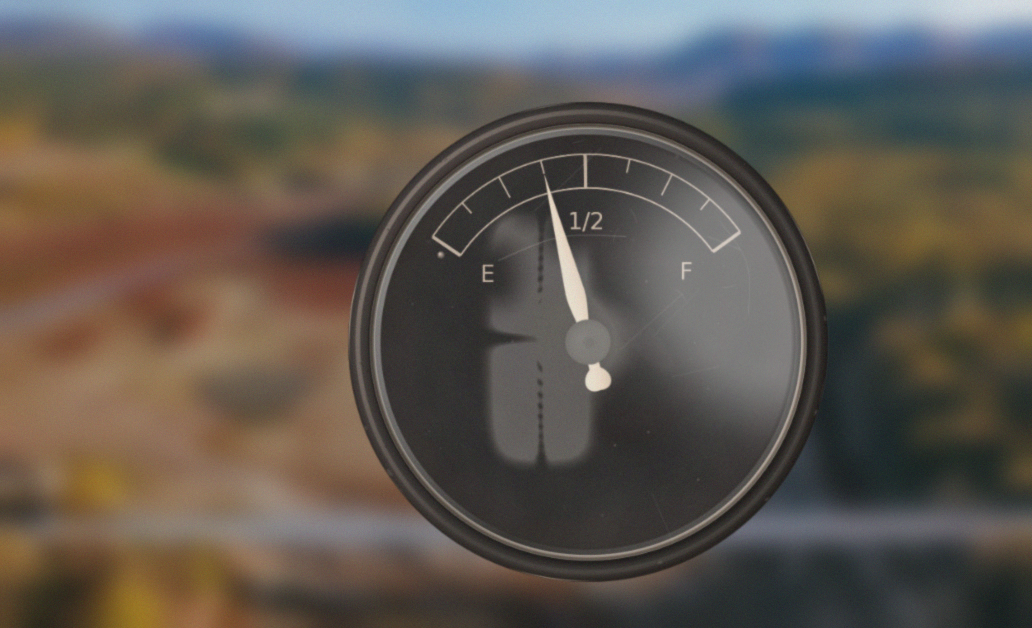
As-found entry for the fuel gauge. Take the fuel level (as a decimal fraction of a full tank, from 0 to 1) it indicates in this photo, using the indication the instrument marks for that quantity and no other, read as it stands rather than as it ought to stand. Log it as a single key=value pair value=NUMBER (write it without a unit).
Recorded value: value=0.375
